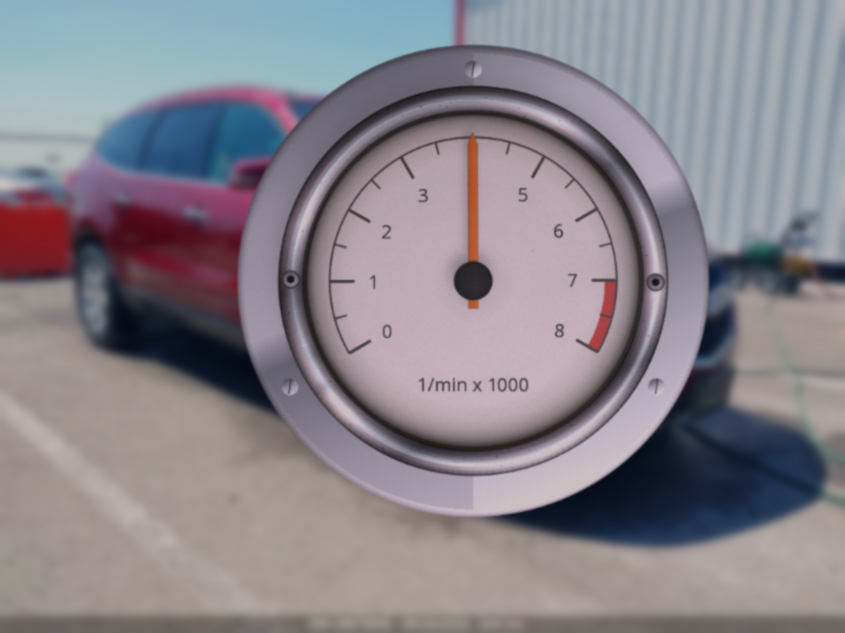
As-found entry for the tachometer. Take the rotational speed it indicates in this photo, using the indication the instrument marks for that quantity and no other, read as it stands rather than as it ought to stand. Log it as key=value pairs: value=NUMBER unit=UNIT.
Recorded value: value=4000 unit=rpm
